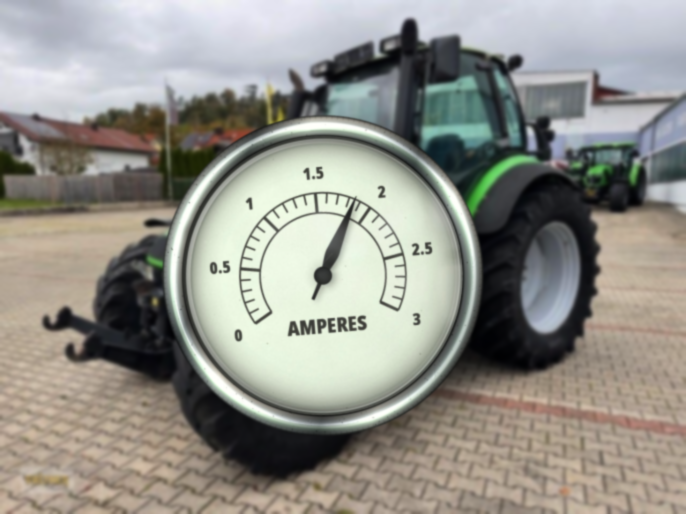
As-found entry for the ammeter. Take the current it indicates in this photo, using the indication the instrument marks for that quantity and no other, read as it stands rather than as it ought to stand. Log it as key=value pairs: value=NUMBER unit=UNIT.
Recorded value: value=1.85 unit=A
